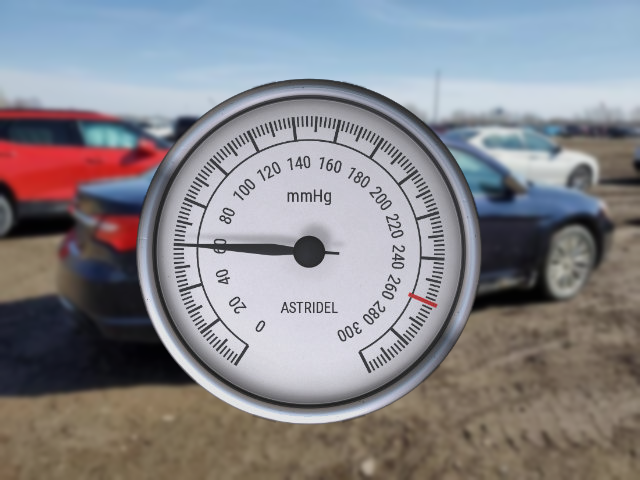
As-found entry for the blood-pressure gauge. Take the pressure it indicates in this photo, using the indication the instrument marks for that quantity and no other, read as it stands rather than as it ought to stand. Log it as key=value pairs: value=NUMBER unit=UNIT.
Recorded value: value=60 unit=mmHg
